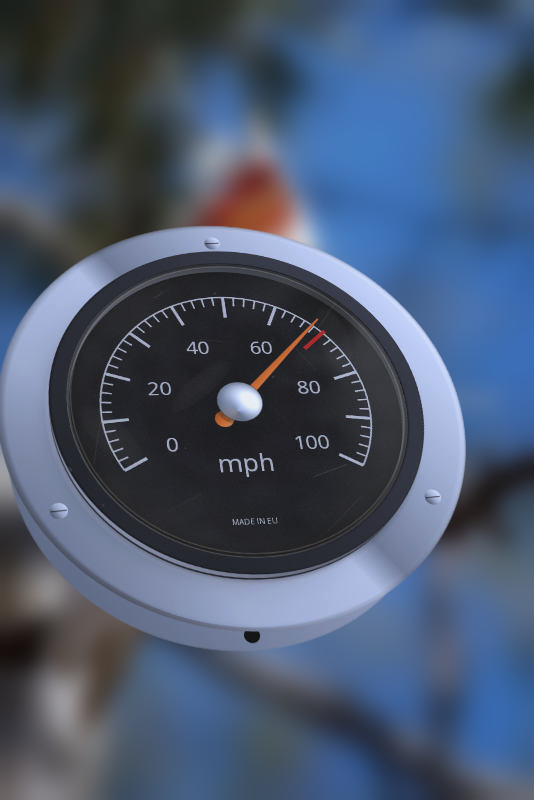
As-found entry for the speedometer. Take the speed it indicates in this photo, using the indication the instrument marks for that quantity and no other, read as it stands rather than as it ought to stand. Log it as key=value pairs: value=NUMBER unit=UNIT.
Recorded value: value=68 unit=mph
